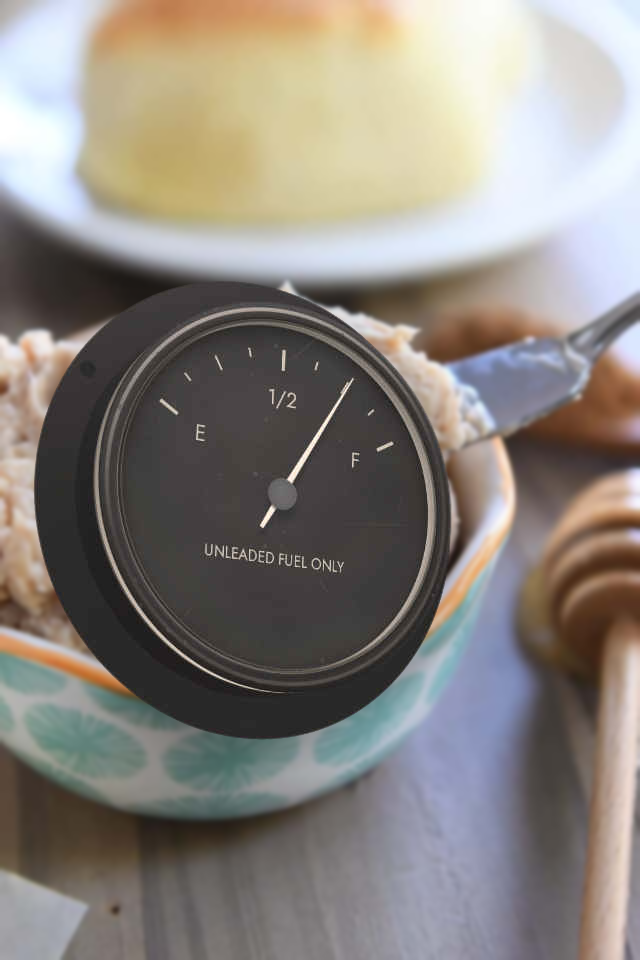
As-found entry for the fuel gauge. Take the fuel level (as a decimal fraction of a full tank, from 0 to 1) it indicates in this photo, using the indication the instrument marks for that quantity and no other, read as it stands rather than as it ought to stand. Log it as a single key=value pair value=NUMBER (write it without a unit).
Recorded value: value=0.75
